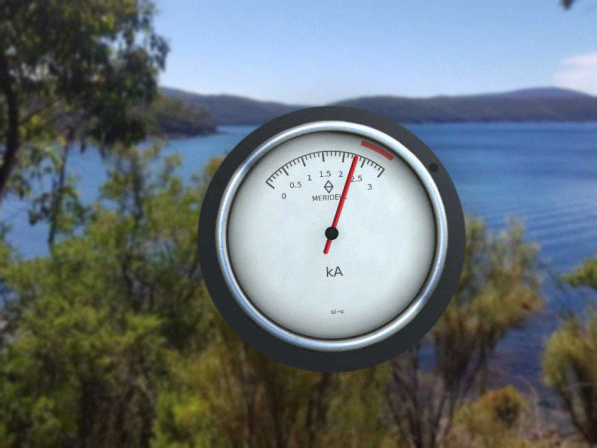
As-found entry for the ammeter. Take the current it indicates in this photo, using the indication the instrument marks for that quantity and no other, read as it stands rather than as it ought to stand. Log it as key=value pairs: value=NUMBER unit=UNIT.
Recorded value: value=2.3 unit=kA
